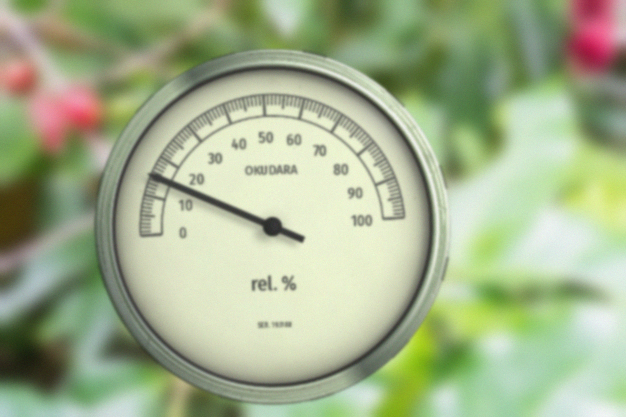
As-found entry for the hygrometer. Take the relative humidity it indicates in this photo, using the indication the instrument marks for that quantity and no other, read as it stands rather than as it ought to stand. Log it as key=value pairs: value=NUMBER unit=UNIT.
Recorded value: value=15 unit=%
